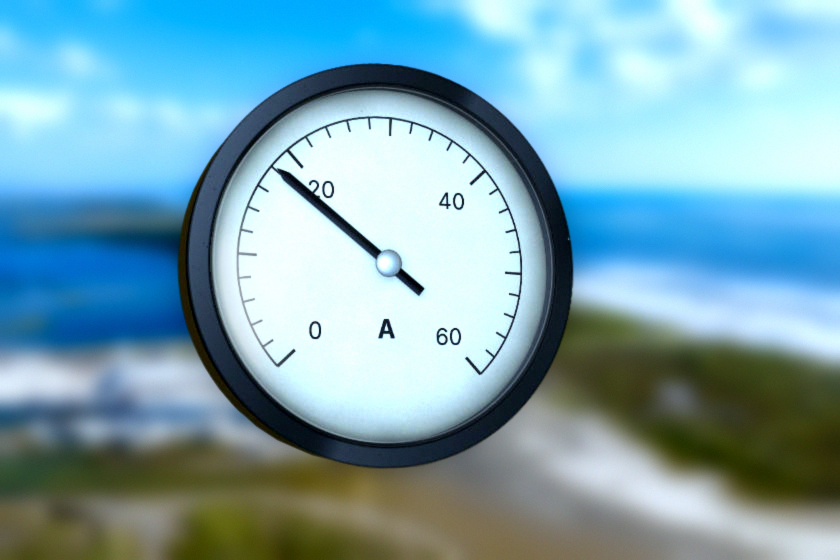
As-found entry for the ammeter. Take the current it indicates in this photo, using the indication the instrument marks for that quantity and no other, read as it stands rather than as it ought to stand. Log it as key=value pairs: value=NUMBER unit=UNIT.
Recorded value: value=18 unit=A
